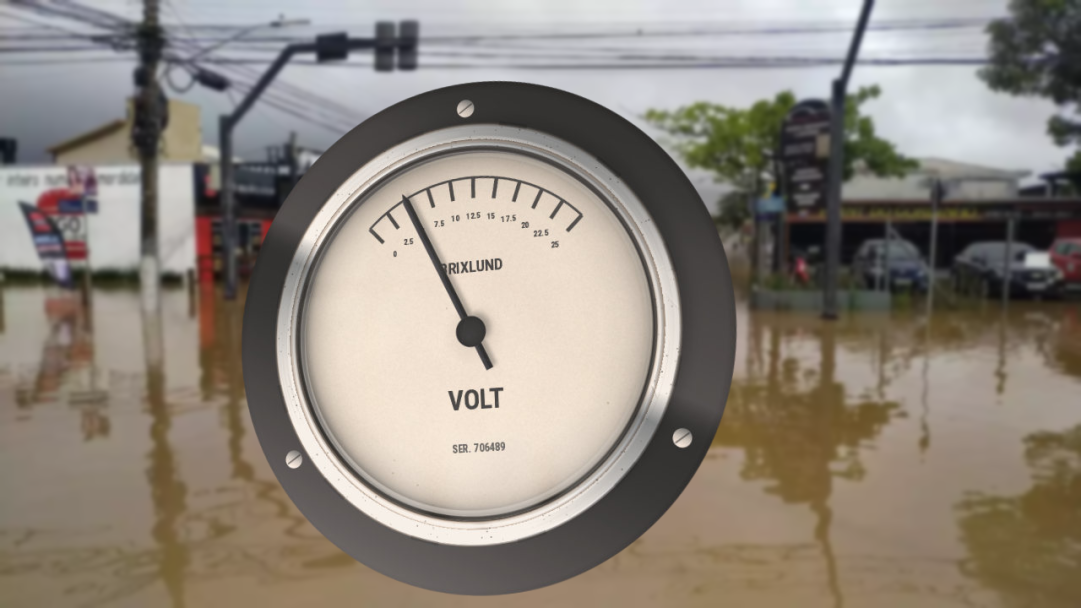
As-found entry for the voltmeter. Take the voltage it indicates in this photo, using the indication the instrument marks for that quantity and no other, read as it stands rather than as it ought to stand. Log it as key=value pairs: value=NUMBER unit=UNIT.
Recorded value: value=5 unit=V
